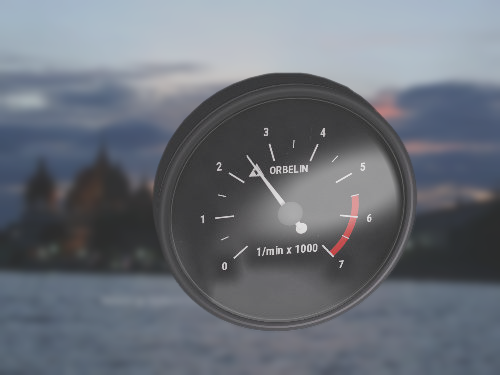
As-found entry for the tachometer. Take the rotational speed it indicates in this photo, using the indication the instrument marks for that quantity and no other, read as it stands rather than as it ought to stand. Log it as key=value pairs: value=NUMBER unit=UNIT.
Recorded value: value=2500 unit=rpm
